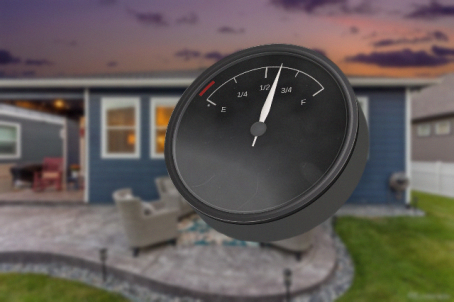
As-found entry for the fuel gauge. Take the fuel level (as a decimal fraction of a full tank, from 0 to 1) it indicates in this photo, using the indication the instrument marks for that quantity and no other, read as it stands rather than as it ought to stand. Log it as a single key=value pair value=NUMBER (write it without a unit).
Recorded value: value=0.625
